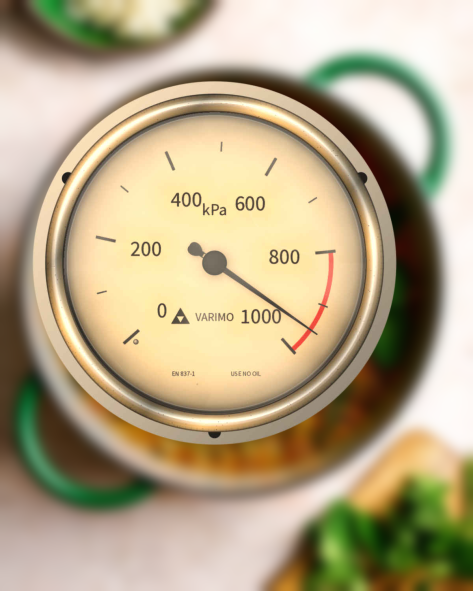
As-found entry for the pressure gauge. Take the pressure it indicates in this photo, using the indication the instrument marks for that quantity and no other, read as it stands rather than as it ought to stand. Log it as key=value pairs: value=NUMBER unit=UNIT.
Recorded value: value=950 unit=kPa
